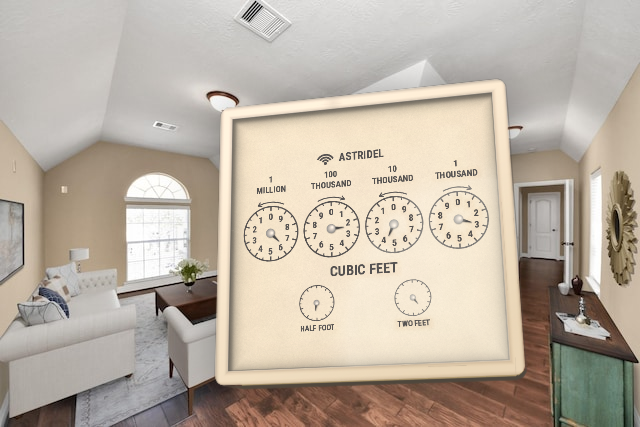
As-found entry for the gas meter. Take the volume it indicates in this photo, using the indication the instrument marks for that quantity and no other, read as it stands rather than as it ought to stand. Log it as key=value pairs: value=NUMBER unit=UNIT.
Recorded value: value=624300 unit=ft³
